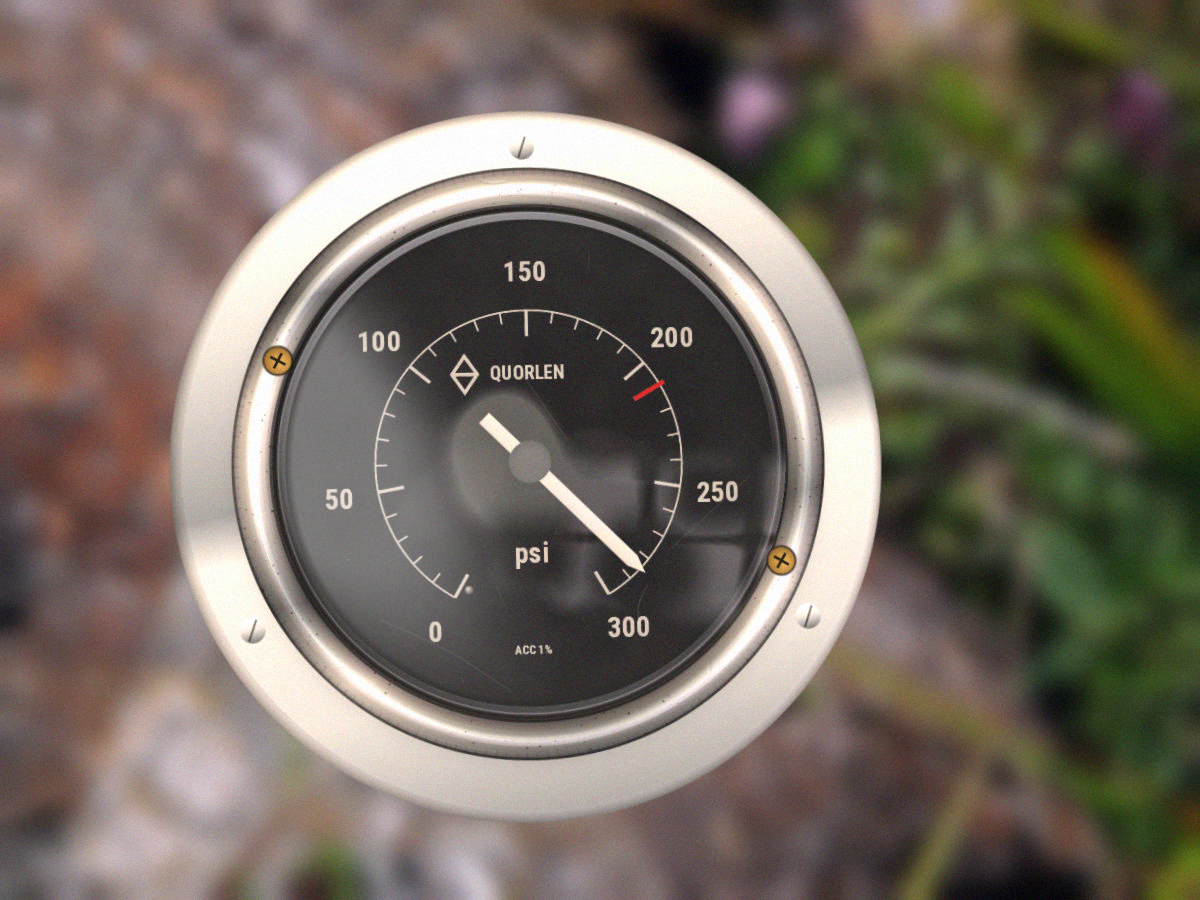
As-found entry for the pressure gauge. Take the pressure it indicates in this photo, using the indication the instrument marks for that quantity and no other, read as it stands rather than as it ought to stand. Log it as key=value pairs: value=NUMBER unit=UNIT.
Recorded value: value=285 unit=psi
